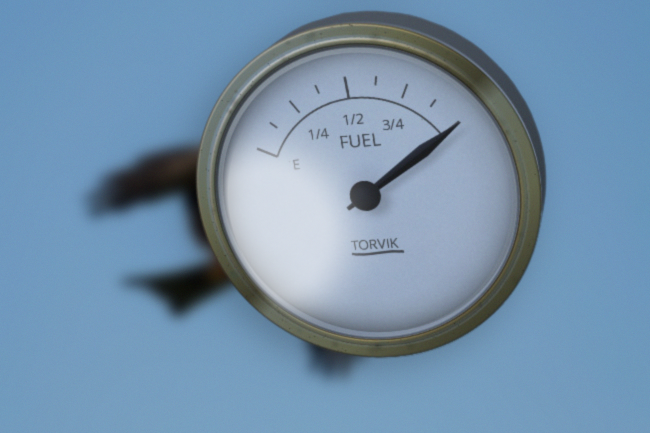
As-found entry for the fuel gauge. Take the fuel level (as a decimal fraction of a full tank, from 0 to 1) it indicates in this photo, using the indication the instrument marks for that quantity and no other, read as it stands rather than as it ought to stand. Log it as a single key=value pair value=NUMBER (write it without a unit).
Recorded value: value=1
